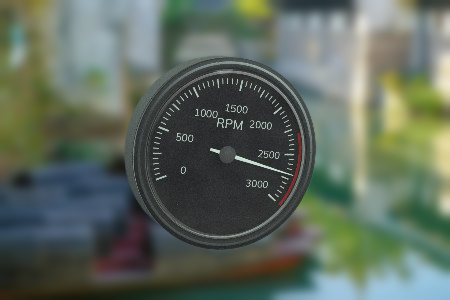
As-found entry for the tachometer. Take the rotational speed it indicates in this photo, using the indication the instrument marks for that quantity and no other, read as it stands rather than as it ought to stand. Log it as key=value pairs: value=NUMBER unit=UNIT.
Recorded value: value=2700 unit=rpm
